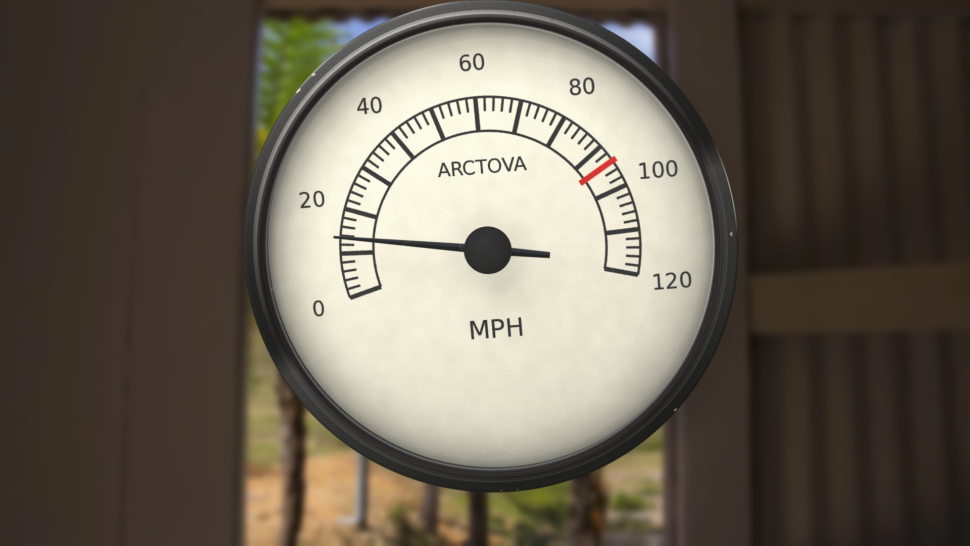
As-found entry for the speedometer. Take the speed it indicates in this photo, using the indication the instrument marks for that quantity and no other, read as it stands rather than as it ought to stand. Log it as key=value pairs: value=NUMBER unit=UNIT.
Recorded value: value=14 unit=mph
